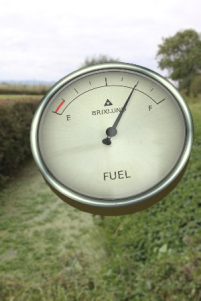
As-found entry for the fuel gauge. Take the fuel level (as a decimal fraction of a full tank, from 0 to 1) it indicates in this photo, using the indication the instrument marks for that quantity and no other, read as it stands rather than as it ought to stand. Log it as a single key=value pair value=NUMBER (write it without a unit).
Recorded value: value=0.75
